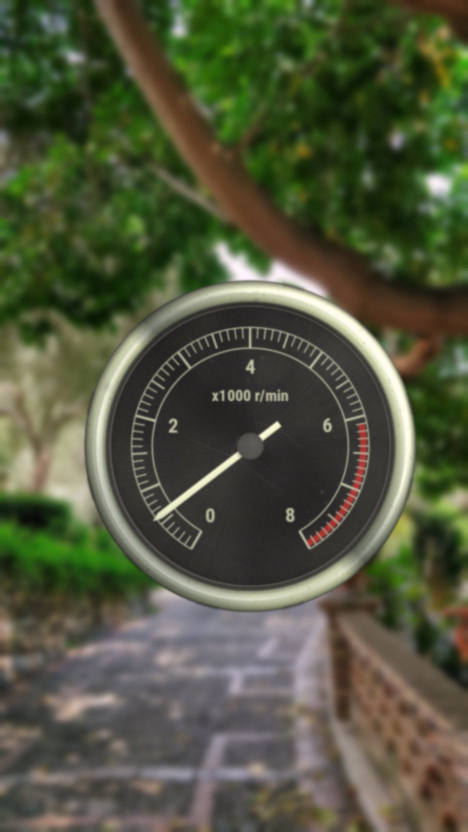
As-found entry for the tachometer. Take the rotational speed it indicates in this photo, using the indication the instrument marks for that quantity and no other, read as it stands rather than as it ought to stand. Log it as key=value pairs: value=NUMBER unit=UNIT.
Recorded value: value=600 unit=rpm
